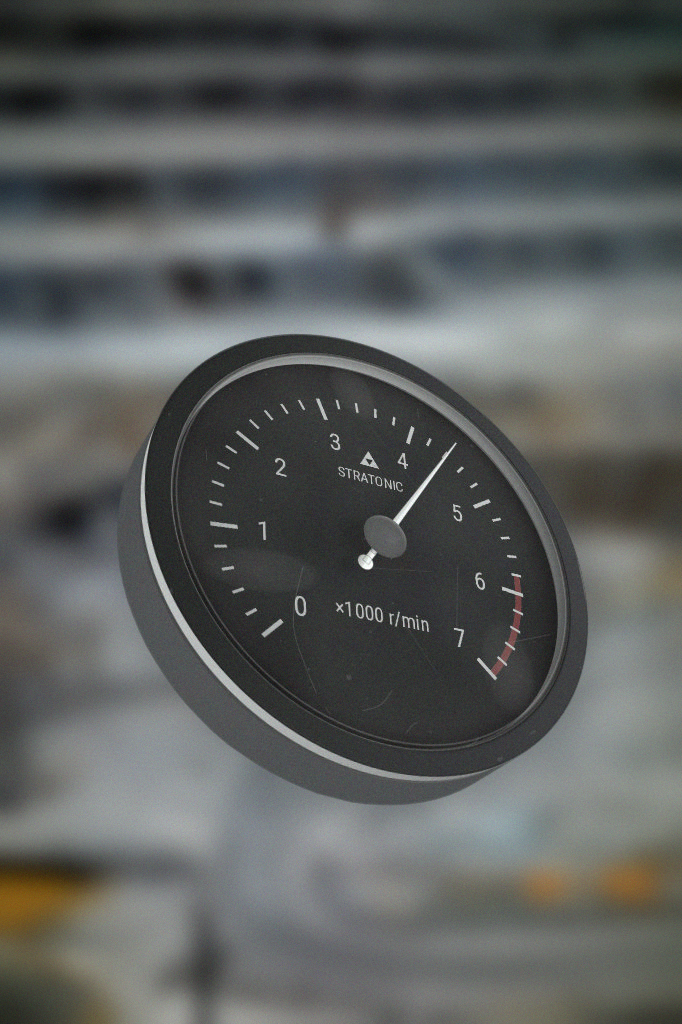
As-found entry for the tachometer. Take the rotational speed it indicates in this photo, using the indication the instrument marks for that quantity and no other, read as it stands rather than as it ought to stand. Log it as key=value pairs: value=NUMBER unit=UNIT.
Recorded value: value=4400 unit=rpm
